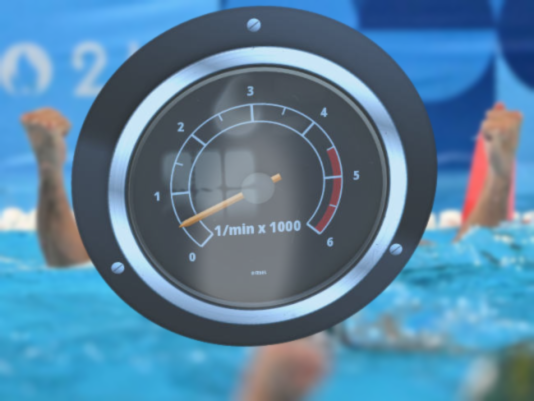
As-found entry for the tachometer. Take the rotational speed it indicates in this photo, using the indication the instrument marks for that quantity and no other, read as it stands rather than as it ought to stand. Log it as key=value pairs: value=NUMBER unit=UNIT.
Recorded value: value=500 unit=rpm
